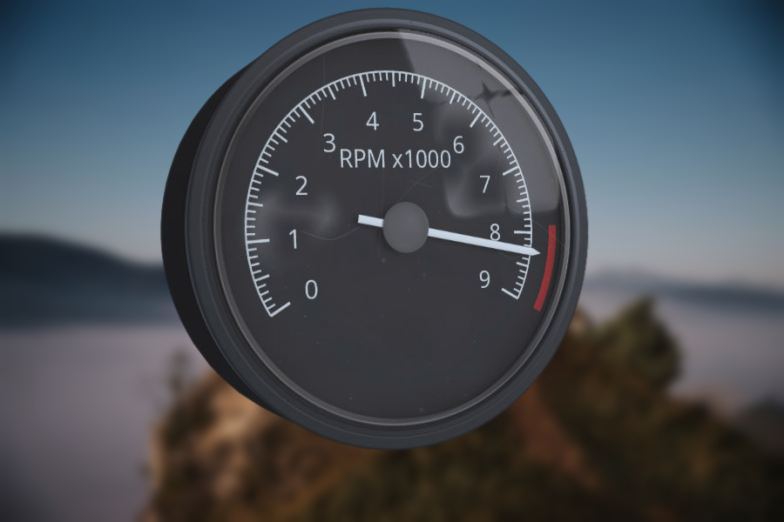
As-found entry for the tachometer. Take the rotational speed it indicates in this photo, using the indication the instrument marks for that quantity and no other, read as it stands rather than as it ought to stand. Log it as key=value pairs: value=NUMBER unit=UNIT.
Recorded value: value=8300 unit=rpm
